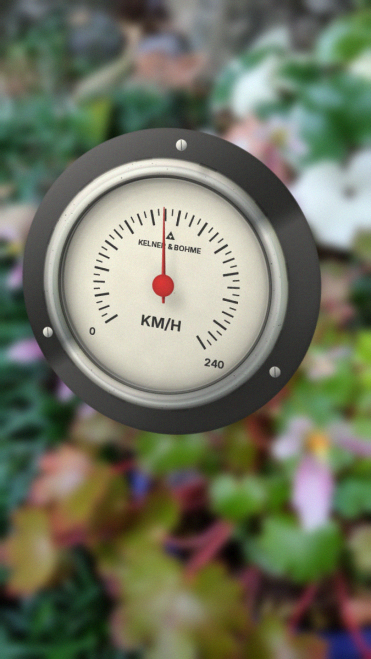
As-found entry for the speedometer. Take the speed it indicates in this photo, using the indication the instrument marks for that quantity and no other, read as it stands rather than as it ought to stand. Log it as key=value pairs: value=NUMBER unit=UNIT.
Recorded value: value=110 unit=km/h
